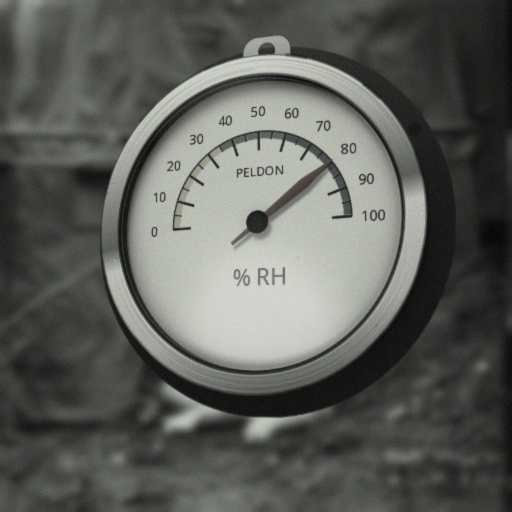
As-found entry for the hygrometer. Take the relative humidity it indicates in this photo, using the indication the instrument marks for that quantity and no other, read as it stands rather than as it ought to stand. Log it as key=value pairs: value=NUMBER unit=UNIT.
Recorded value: value=80 unit=%
